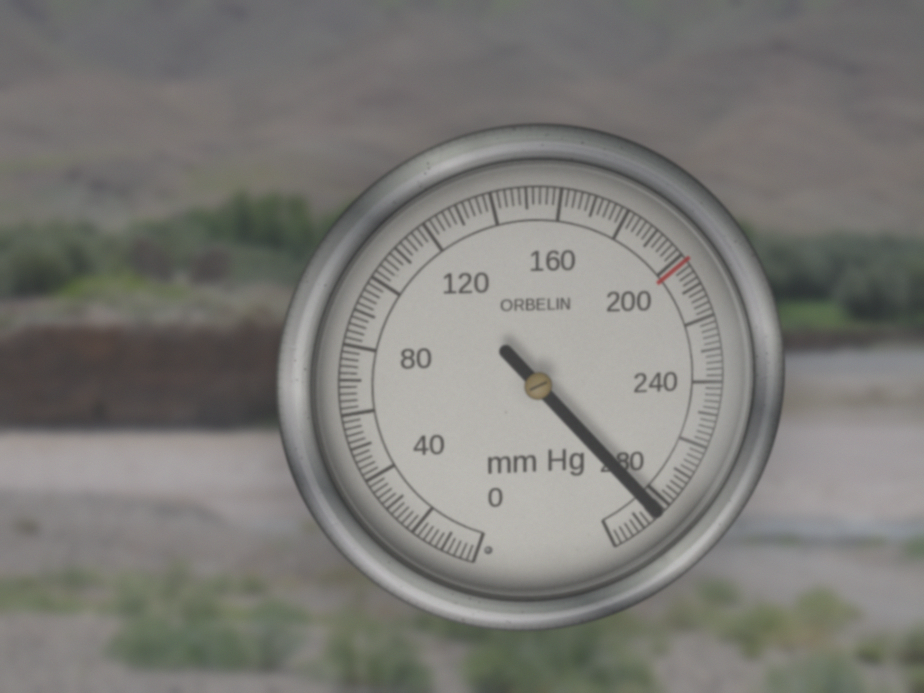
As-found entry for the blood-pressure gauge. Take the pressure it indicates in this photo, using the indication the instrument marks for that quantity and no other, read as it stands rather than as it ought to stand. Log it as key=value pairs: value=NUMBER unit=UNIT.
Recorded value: value=284 unit=mmHg
